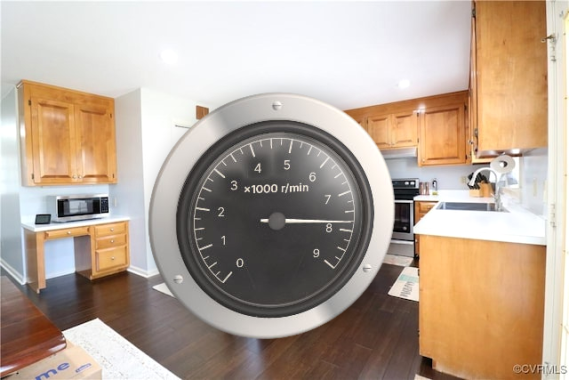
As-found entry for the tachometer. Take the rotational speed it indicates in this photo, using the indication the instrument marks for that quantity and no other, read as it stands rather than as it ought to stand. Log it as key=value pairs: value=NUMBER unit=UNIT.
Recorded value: value=7750 unit=rpm
